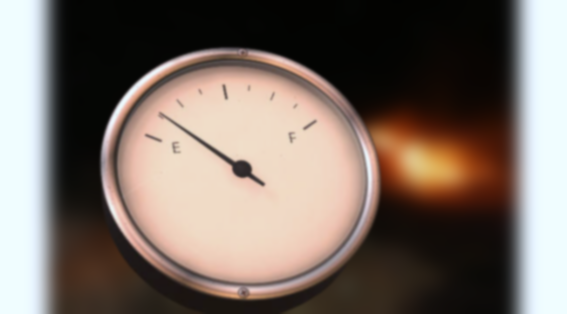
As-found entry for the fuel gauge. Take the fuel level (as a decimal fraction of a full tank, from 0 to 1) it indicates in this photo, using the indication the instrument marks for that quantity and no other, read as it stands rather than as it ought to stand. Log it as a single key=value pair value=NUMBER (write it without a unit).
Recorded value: value=0.125
